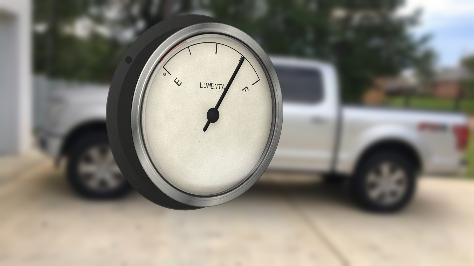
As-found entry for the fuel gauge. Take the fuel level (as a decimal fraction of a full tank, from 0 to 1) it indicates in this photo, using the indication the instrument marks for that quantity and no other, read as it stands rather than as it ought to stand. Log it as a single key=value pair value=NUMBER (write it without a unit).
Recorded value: value=0.75
